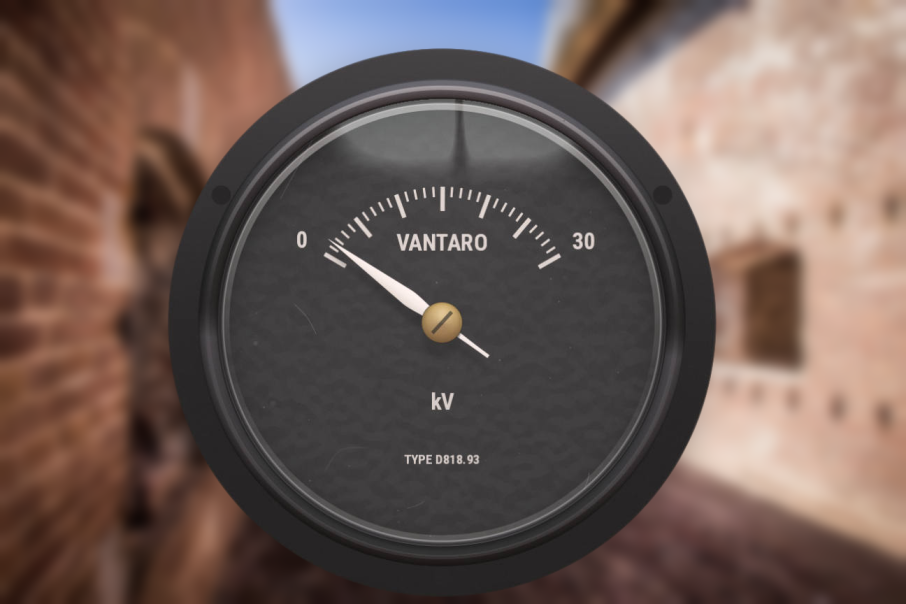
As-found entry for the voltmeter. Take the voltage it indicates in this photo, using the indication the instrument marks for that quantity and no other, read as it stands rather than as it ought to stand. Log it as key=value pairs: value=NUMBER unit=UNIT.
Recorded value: value=1.5 unit=kV
